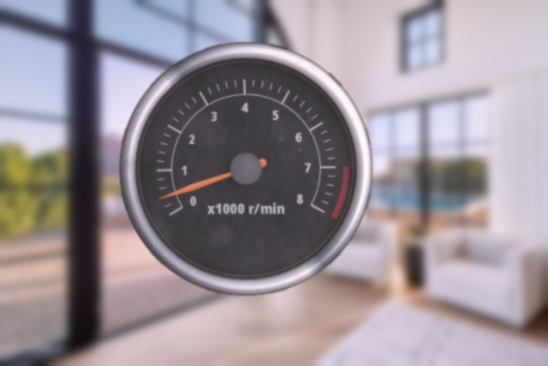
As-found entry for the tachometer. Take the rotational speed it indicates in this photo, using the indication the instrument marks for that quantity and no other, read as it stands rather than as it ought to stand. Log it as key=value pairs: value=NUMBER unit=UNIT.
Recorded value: value=400 unit=rpm
